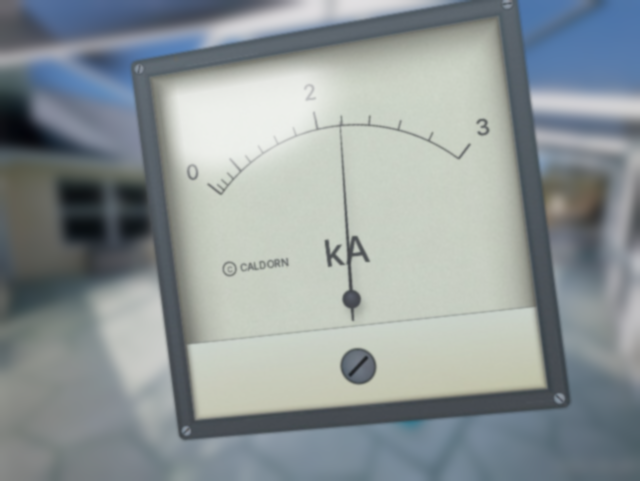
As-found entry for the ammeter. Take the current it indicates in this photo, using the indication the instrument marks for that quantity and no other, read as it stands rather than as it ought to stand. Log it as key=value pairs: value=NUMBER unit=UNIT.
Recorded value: value=2.2 unit=kA
